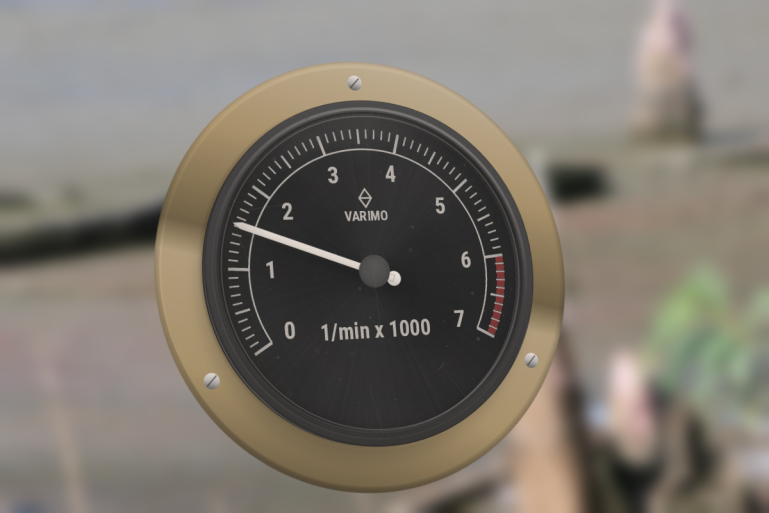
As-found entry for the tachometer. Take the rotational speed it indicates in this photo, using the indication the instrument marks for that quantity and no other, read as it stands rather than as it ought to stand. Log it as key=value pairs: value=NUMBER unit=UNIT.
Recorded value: value=1500 unit=rpm
